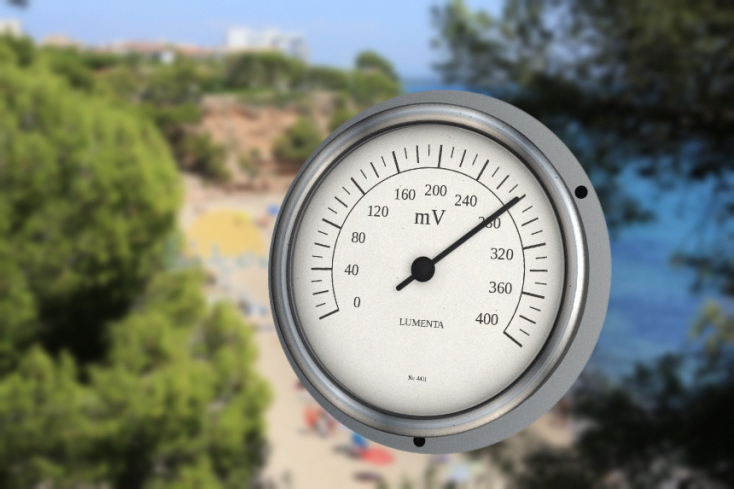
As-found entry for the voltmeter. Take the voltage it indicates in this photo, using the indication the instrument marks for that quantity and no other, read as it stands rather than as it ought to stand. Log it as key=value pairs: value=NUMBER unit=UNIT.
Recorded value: value=280 unit=mV
